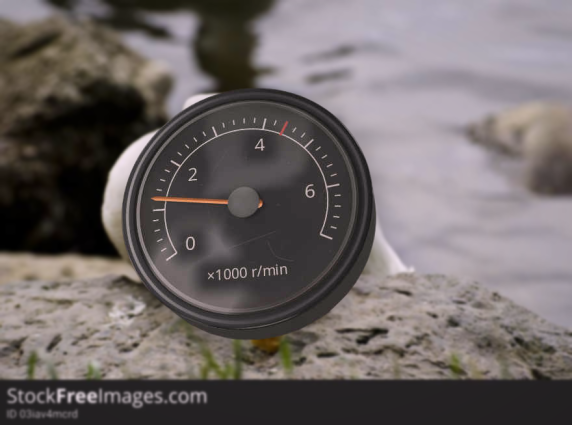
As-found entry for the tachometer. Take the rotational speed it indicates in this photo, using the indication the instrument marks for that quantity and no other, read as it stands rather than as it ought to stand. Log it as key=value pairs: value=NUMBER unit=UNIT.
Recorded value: value=1200 unit=rpm
